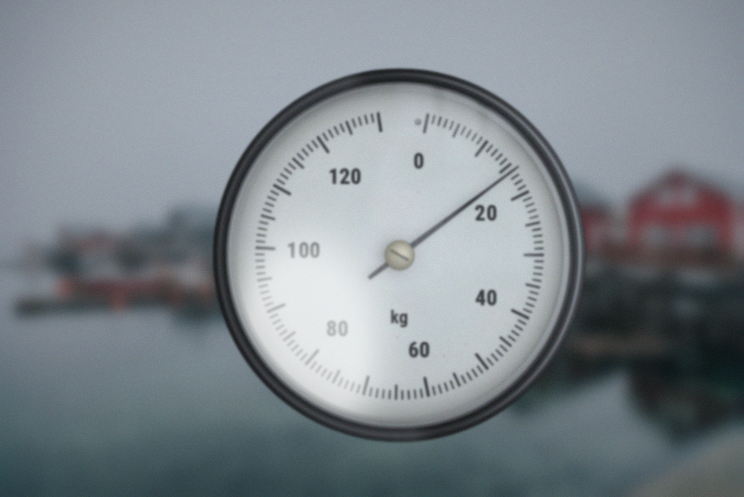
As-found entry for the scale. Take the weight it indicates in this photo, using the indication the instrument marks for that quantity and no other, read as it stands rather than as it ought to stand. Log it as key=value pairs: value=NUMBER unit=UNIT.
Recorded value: value=16 unit=kg
